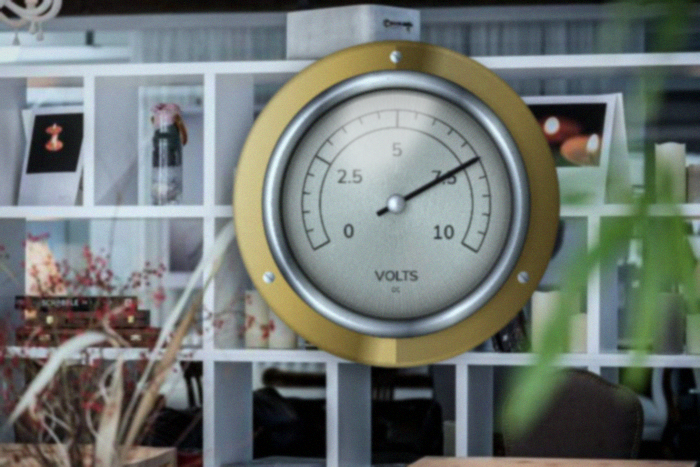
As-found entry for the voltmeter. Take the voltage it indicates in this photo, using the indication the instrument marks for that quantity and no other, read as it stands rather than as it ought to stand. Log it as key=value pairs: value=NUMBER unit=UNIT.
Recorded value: value=7.5 unit=V
